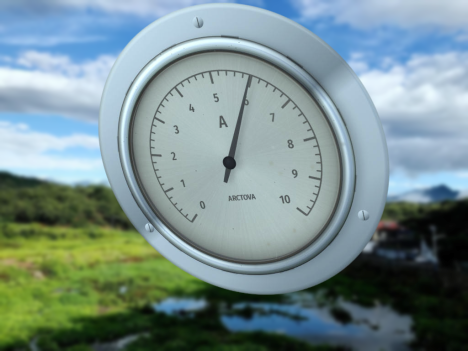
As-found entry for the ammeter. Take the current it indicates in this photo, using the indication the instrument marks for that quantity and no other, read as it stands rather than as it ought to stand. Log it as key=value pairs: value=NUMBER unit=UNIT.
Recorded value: value=6 unit=A
